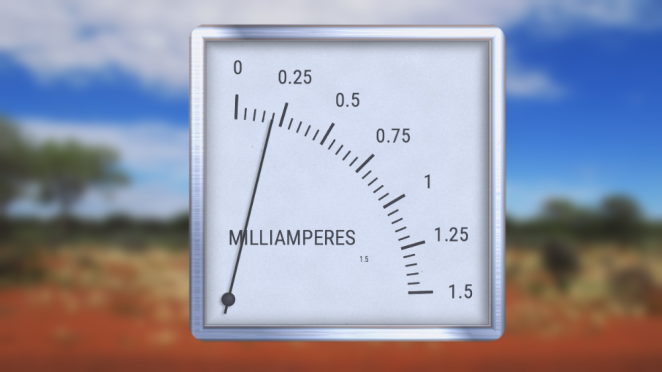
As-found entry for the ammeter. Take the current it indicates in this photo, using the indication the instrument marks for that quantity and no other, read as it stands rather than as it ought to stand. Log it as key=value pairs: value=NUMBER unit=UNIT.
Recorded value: value=0.2 unit=mA
